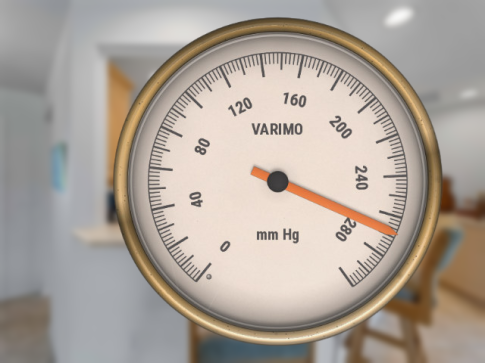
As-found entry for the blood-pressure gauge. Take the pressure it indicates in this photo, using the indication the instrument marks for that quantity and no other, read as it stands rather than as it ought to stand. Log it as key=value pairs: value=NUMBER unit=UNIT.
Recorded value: value=268 unit=mmHg
